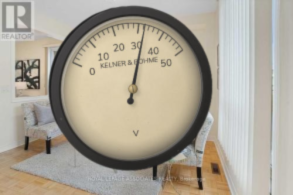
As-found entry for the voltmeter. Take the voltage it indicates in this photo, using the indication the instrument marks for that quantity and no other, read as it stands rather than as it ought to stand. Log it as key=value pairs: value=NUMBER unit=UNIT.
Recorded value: value=32 unit=V
